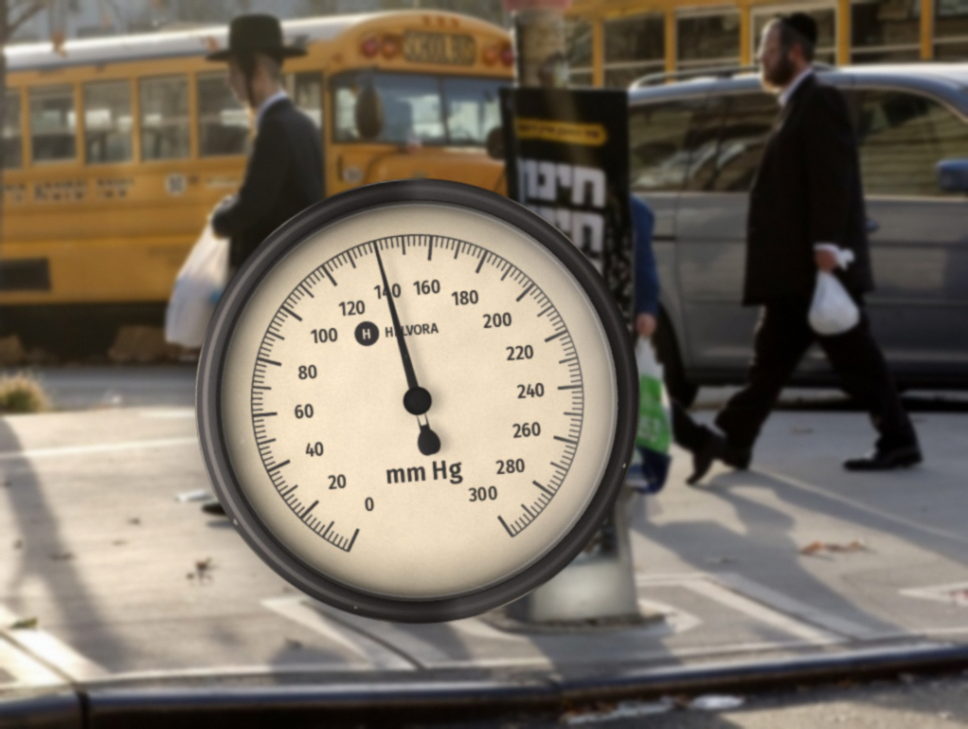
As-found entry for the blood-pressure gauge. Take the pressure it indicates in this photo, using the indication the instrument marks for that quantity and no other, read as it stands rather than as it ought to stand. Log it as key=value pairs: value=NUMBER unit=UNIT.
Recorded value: value=140 unit=mmHg
